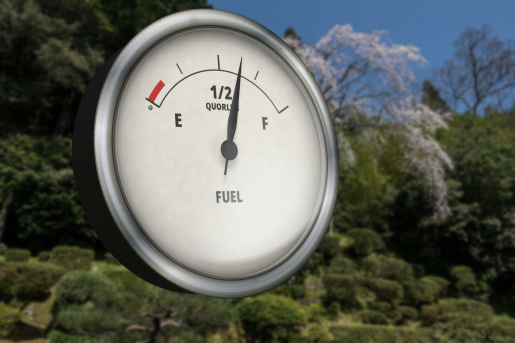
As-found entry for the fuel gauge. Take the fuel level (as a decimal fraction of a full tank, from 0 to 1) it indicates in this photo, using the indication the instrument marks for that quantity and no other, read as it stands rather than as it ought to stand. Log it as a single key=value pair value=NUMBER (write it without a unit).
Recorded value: value=0.625
